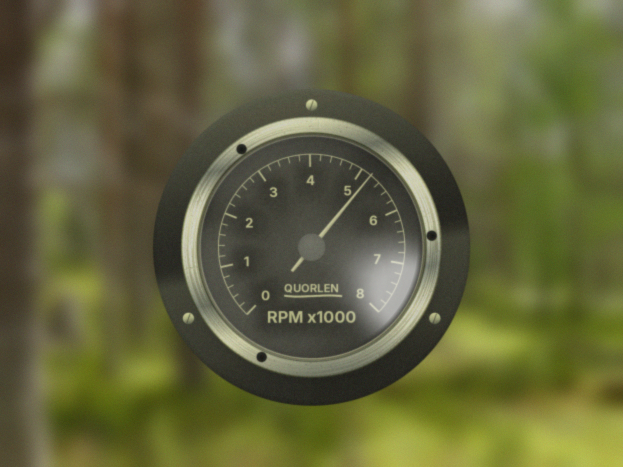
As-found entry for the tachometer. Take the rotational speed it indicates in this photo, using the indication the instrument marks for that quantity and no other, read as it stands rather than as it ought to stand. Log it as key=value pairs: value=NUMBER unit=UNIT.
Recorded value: value=5200 unit=rpm
